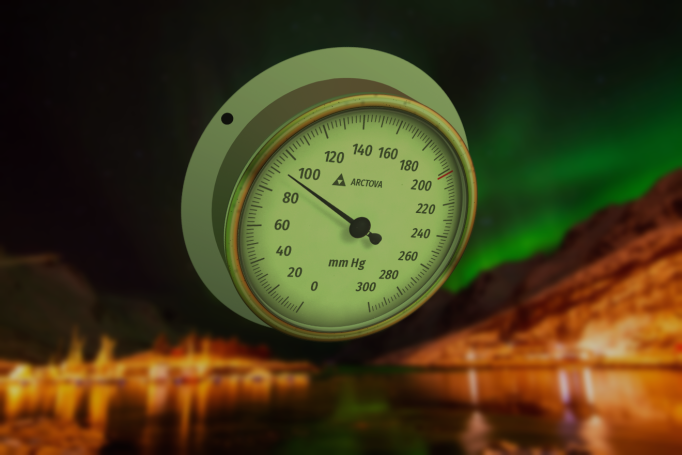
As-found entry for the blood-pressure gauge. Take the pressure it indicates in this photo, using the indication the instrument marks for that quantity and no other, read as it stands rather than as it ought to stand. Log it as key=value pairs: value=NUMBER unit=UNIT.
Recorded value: value=92 unit=mmHg
